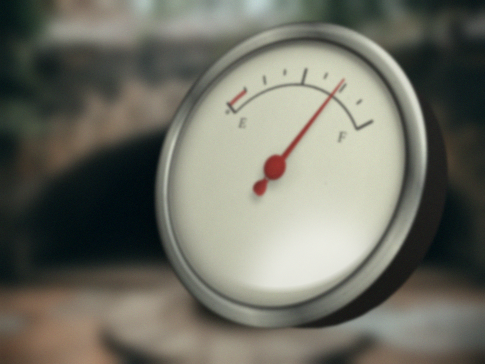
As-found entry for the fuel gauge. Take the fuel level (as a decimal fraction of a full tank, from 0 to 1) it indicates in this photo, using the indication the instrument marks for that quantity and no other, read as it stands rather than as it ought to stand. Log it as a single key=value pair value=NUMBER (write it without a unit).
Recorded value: value=0.75
